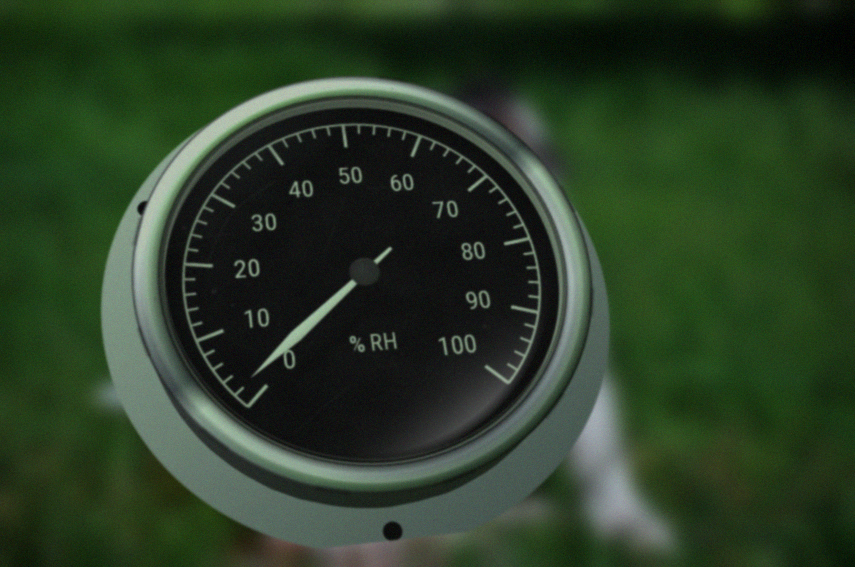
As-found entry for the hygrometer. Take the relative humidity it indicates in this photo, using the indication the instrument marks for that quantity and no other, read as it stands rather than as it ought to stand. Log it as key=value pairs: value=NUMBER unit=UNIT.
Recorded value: value=2 unit=%
